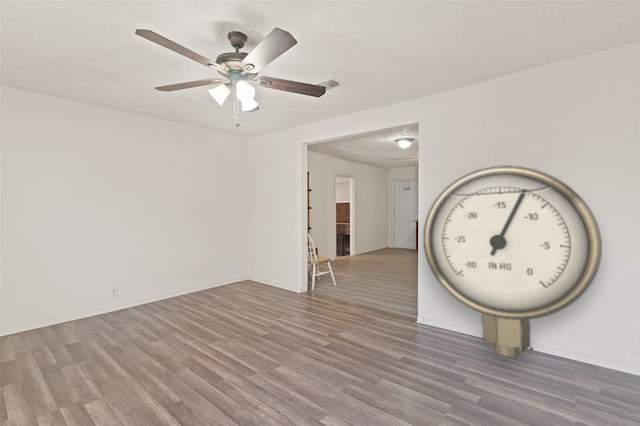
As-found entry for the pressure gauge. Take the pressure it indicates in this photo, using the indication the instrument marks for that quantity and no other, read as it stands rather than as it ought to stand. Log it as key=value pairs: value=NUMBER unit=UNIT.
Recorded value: value=-12.5 unit=inHg
